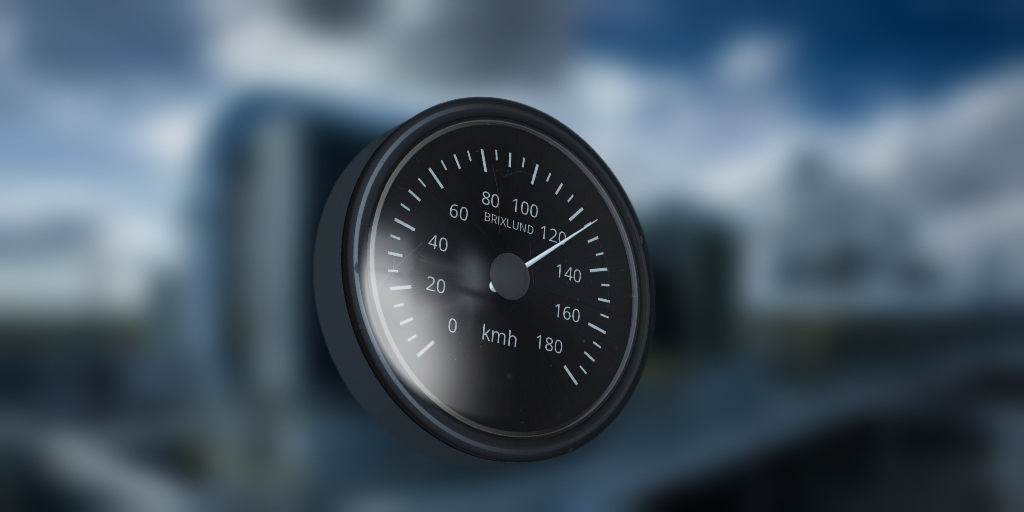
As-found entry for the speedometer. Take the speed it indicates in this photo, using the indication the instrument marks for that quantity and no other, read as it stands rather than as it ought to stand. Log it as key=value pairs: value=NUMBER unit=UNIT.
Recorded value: value=125 unit=km/h
